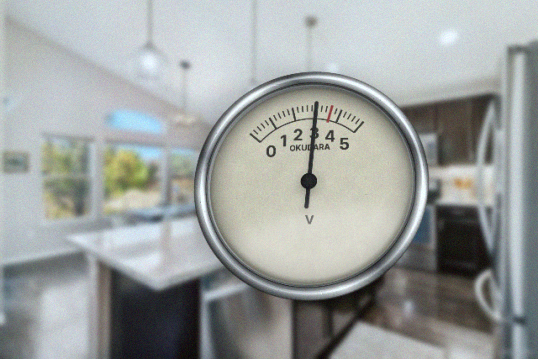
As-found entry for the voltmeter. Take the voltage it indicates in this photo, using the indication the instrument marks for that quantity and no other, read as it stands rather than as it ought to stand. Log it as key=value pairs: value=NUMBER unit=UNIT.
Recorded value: value=3 unit=V
